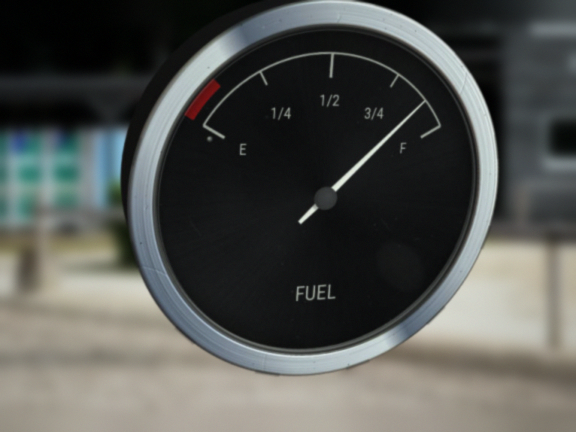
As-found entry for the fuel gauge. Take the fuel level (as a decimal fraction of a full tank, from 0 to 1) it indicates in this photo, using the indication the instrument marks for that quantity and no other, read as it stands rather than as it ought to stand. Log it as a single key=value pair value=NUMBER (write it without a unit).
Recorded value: value=0.875
